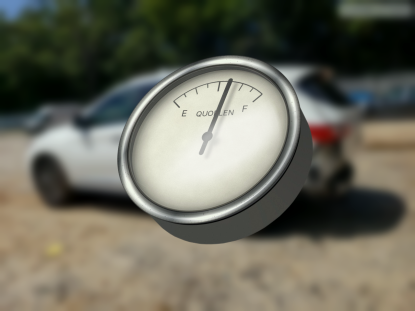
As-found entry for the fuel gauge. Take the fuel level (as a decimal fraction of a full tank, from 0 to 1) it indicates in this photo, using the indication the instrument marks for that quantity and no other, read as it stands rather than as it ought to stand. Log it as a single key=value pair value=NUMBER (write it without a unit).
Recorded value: value=0.625
